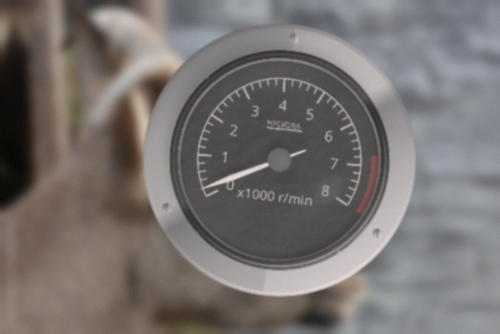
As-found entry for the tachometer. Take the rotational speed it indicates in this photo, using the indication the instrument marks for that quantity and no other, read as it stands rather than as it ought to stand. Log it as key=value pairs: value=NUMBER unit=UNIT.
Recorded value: value=200 unit=rpm
